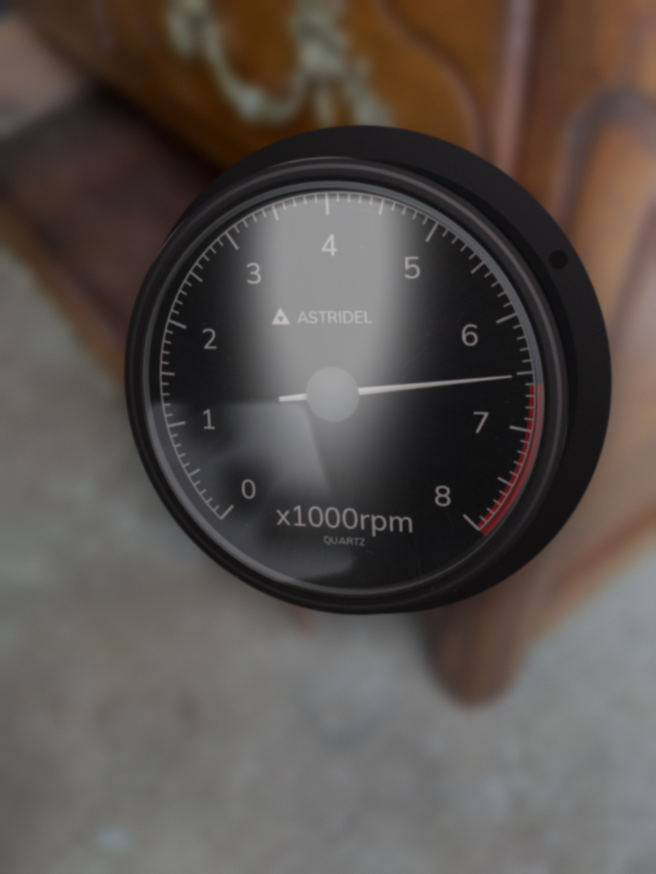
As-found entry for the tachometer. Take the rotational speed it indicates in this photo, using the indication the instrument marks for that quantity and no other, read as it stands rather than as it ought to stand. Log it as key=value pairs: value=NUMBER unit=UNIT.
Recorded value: value=6500 unit=rpm
